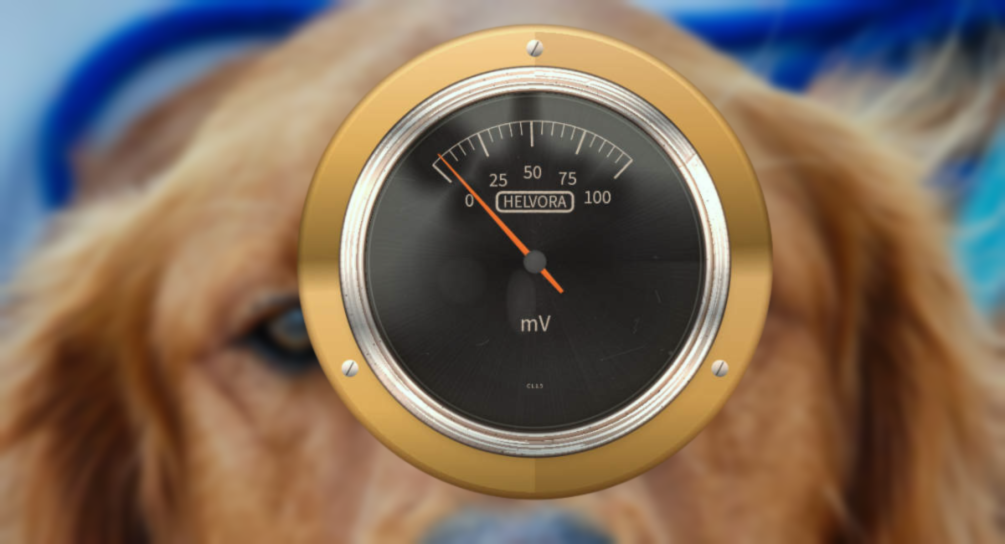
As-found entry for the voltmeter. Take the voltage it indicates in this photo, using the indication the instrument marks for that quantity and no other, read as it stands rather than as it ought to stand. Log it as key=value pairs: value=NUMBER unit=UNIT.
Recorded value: value=5 unit=mV
